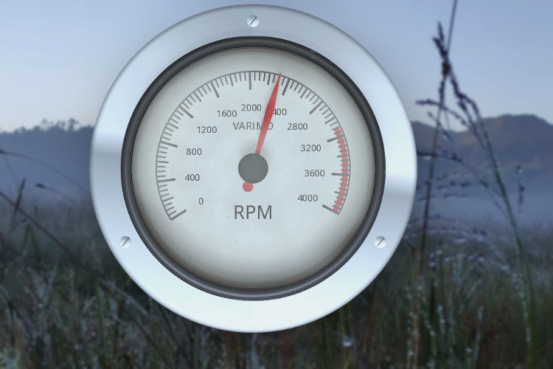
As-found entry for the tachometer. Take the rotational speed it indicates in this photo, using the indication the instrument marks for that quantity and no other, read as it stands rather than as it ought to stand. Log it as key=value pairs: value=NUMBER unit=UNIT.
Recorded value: value=2300 unit=rpm
